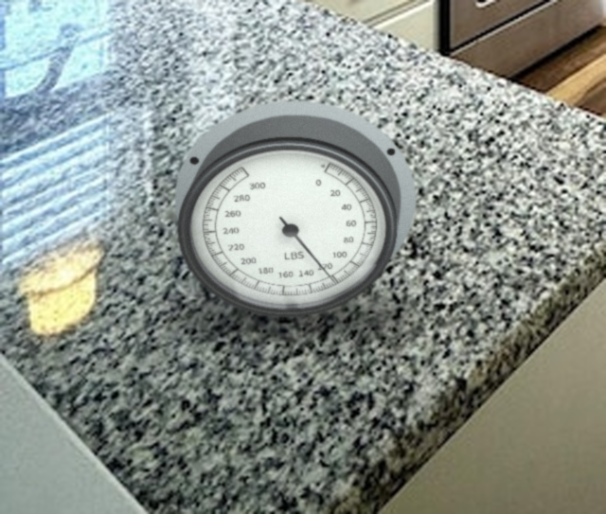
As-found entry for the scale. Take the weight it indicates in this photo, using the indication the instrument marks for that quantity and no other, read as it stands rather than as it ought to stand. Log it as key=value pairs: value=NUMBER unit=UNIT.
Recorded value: value=120 unit=lb
